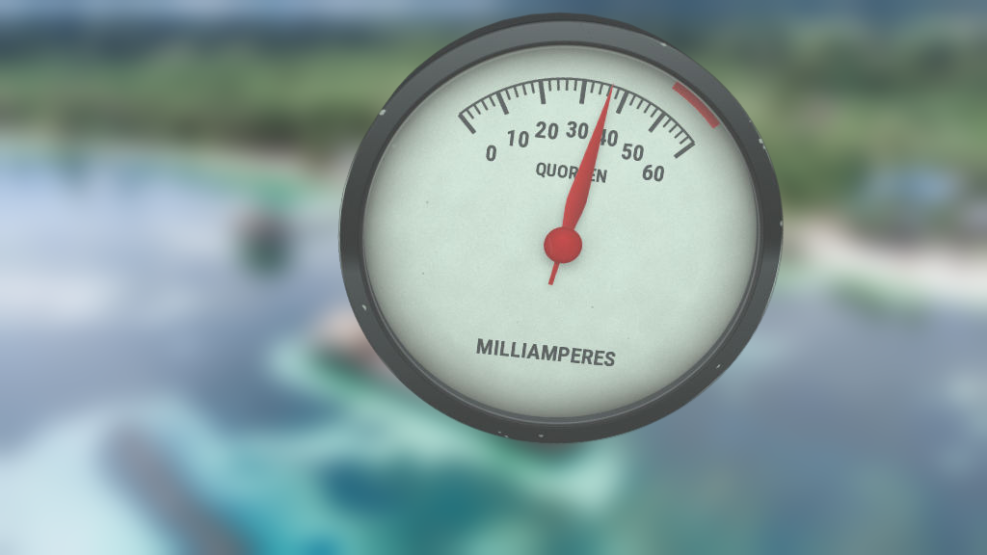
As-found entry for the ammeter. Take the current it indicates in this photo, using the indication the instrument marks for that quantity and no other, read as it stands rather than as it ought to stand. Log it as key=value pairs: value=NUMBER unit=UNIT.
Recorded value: value=36 unit=mA
